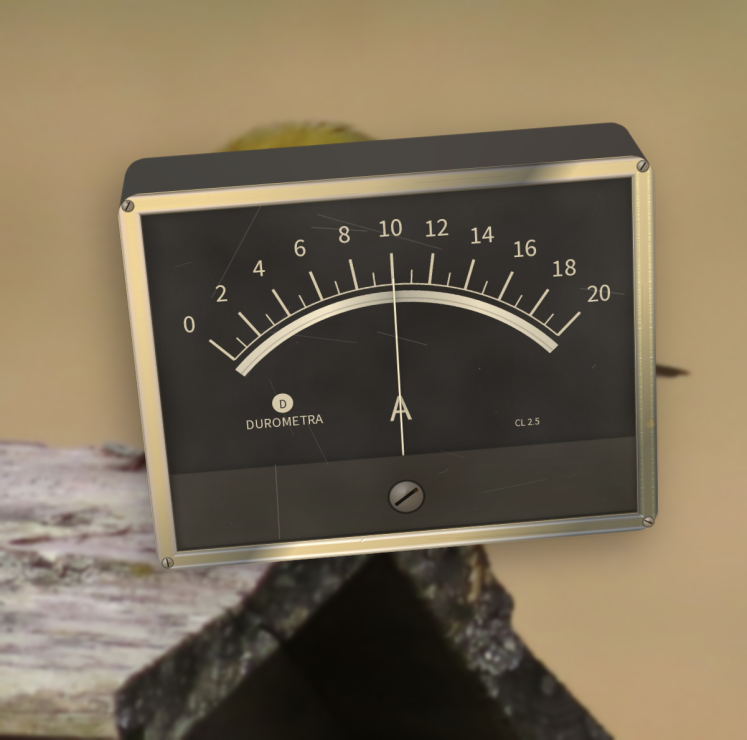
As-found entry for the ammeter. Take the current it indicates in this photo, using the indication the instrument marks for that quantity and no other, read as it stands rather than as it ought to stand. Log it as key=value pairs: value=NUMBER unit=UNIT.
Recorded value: value=10 unit=A
